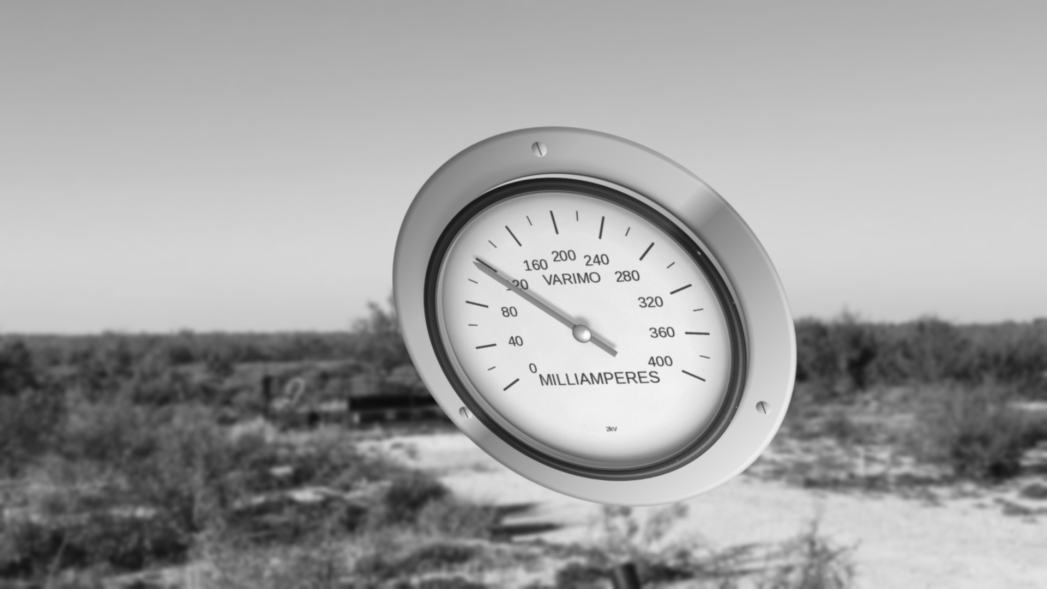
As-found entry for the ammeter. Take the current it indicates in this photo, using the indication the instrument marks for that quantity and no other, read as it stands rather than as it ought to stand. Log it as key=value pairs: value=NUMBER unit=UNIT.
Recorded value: value=120 unit=mA
